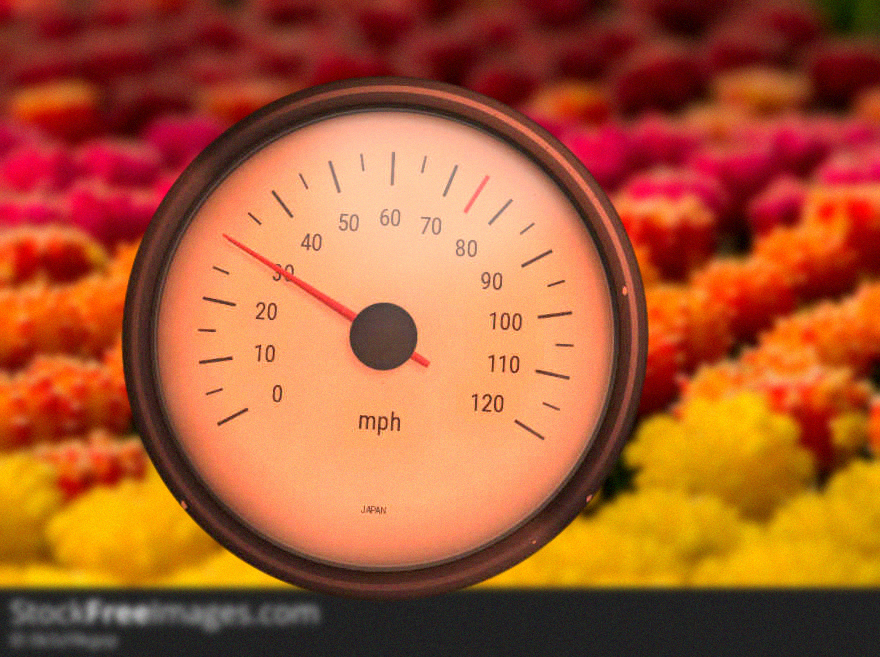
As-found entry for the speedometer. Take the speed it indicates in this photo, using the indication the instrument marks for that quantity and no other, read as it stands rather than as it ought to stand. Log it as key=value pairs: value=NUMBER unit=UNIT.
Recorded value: value=30 unit=mph
